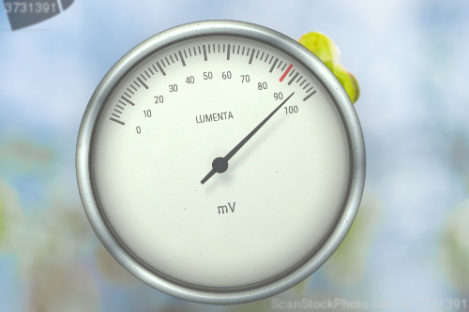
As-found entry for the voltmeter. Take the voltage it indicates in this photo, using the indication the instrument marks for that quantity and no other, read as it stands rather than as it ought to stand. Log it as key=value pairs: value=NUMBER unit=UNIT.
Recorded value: value=94 unit=mV
